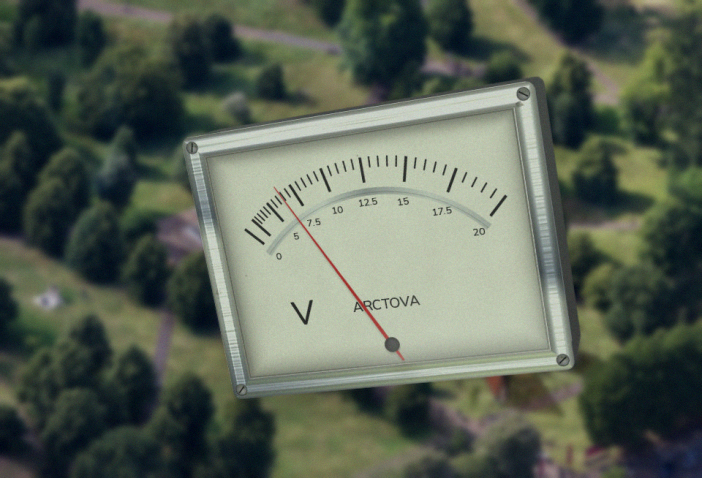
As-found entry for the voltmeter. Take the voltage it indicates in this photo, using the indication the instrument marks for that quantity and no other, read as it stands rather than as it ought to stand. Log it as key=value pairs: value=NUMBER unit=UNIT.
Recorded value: value=6.5 unit=V
